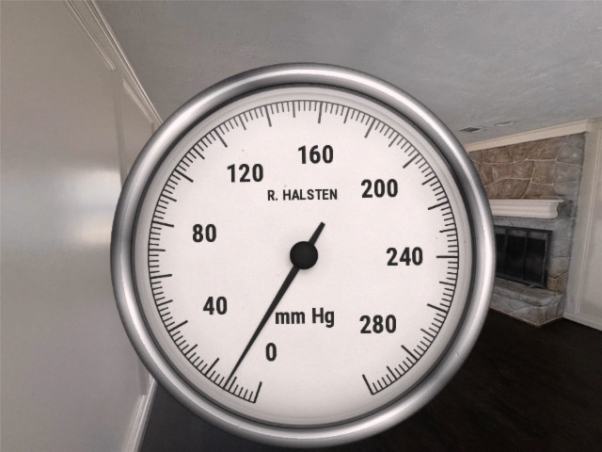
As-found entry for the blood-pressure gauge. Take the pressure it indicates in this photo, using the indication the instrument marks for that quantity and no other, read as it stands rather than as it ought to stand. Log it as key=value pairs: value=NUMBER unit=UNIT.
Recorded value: value=12 unit=mmHg
